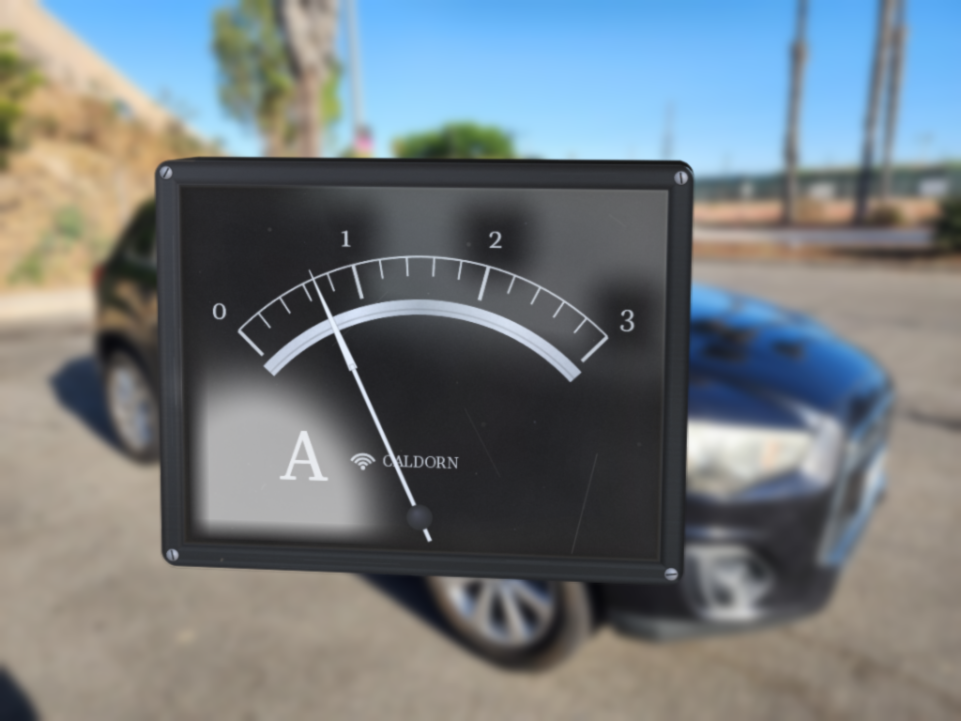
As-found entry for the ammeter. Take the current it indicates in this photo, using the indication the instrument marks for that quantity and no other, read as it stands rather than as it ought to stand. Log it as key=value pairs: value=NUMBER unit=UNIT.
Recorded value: value=0.7 unit=A
